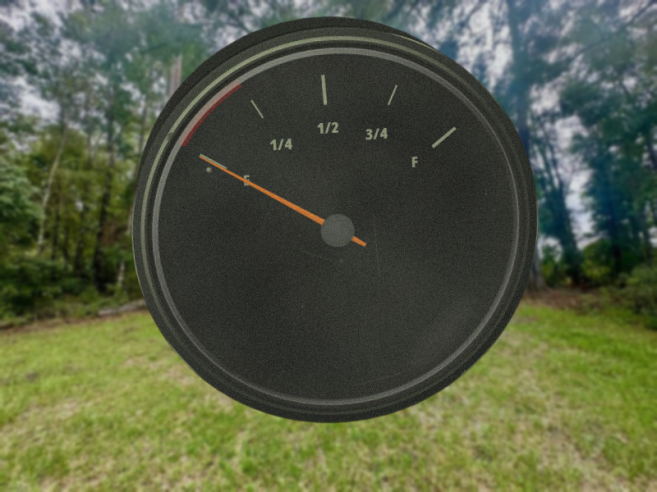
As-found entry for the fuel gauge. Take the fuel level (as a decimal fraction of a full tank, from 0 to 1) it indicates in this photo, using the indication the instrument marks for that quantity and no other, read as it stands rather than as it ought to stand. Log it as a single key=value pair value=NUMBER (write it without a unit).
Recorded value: value=0
